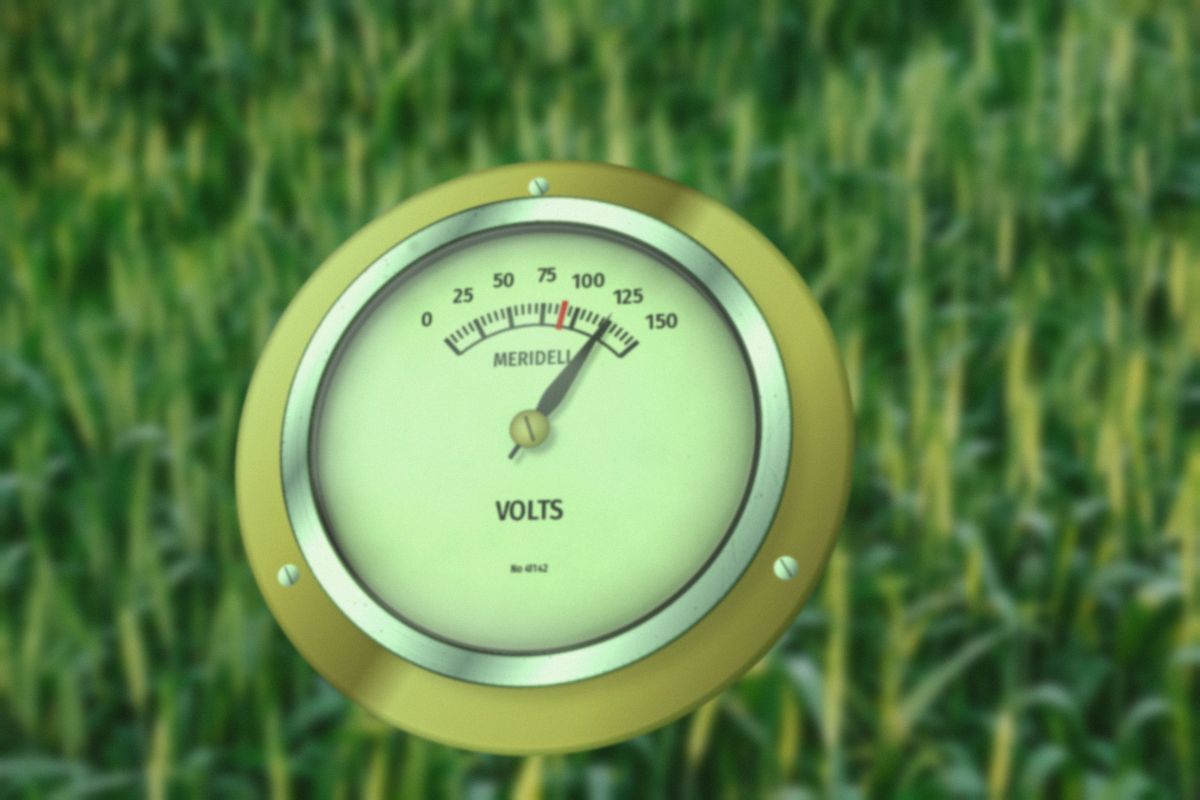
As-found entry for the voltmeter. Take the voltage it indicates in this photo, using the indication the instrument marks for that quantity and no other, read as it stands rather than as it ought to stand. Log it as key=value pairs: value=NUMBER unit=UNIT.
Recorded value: value=125 unit=V
